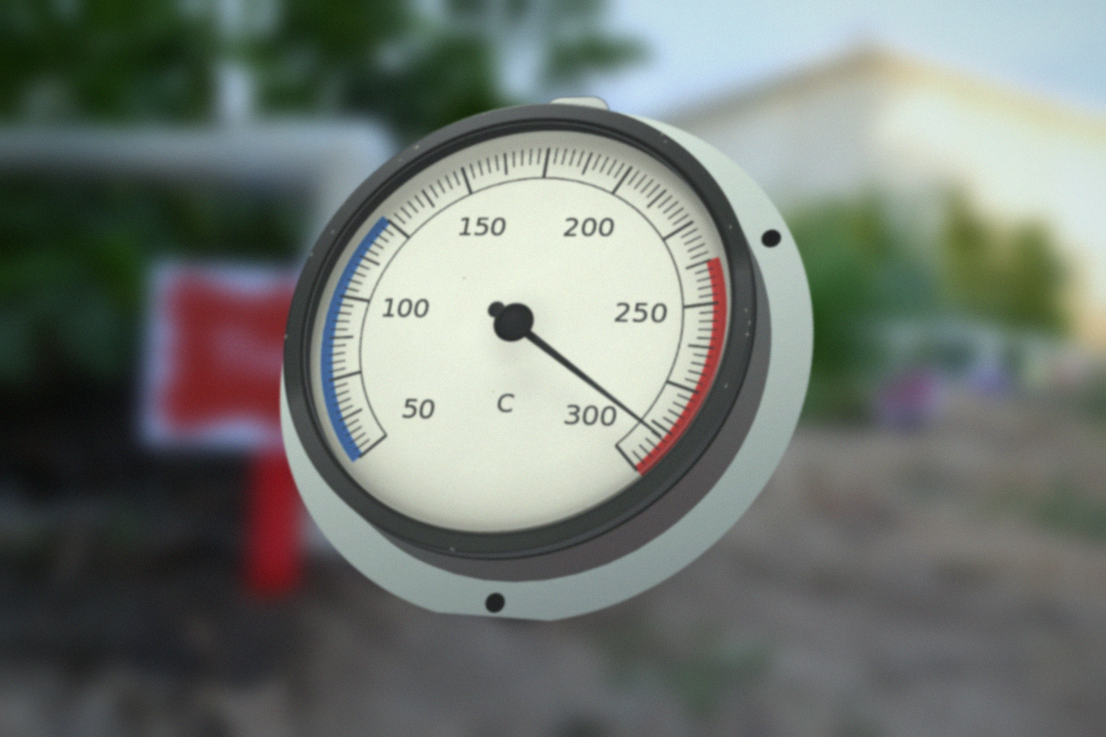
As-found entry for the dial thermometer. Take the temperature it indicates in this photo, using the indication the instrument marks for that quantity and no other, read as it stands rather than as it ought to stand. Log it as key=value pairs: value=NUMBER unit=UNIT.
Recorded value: value=290 unit=°C
